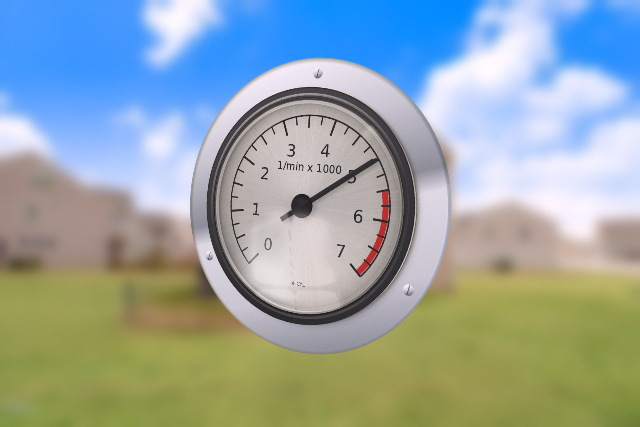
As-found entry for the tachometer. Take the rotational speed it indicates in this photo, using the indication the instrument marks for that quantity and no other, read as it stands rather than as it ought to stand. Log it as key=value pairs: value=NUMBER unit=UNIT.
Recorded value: value=5000 unit=rpm
